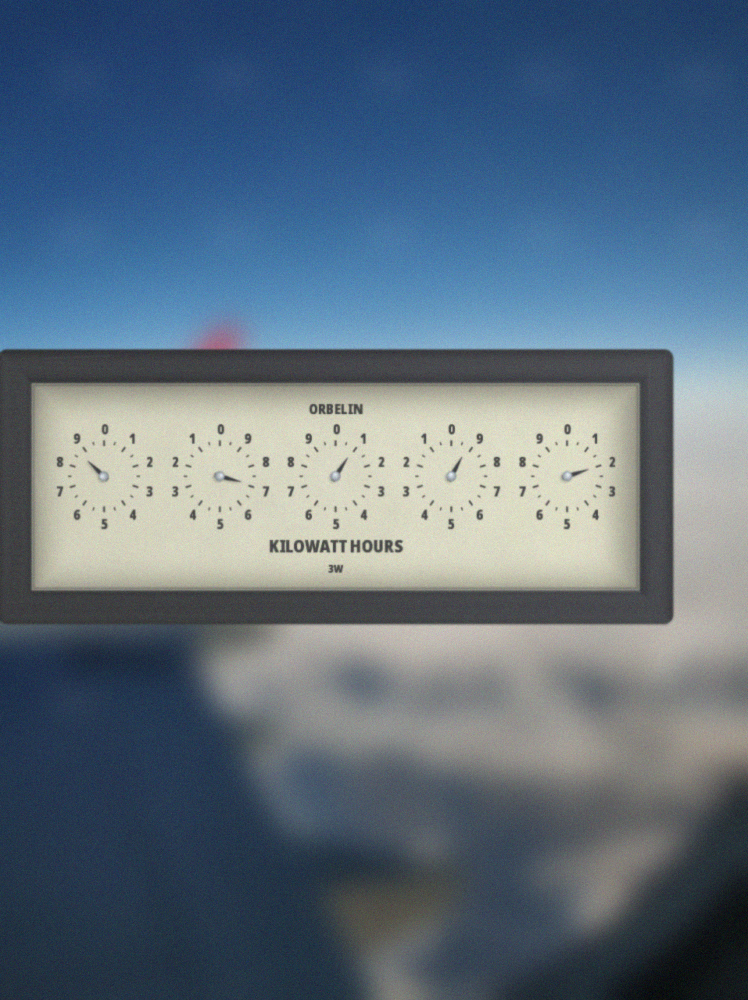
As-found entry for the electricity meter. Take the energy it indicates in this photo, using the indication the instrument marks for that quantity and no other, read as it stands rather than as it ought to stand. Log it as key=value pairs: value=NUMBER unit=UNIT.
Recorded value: value=87092 unit=kWh
